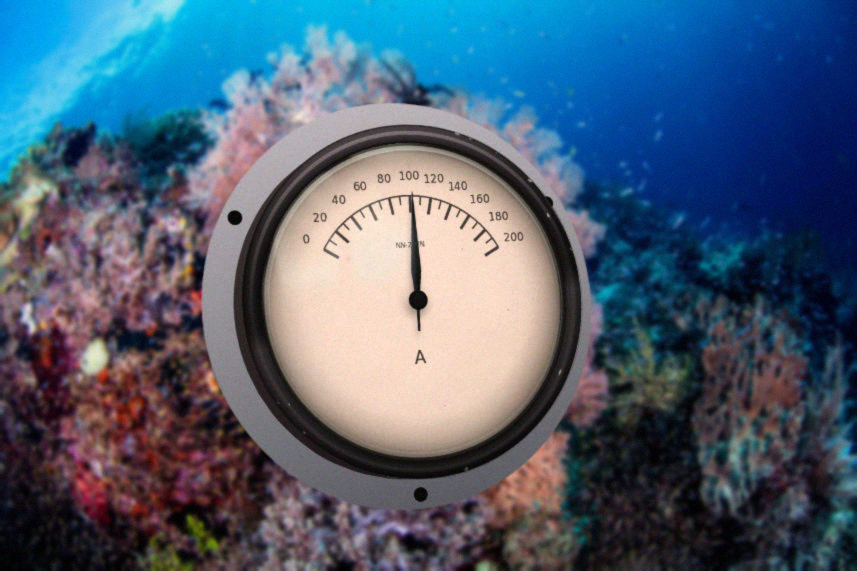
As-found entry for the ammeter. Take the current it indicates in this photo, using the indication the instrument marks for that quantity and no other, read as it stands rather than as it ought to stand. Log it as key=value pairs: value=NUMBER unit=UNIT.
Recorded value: value=100 unit=A
